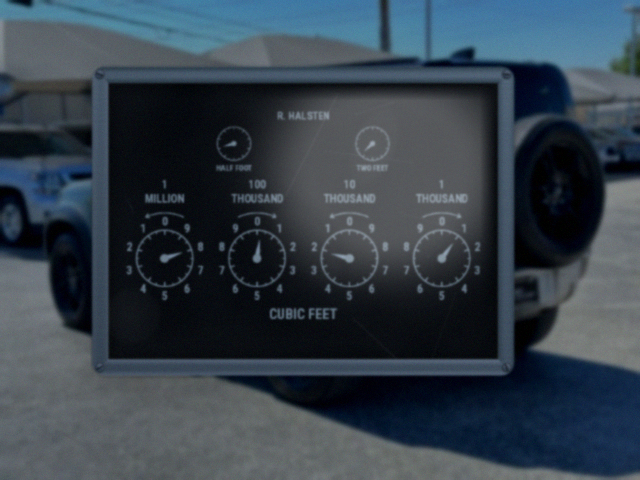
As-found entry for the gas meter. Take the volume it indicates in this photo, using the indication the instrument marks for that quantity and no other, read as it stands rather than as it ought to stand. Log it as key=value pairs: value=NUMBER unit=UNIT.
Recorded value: value=802100 unit=ft³
